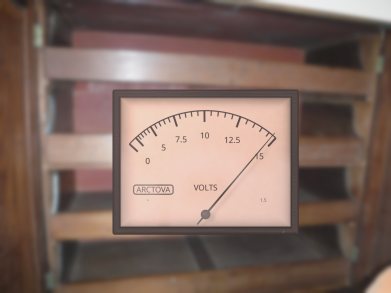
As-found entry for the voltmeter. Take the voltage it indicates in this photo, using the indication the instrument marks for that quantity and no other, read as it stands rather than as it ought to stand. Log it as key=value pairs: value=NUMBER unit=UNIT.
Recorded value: value=14.75 unit=V
